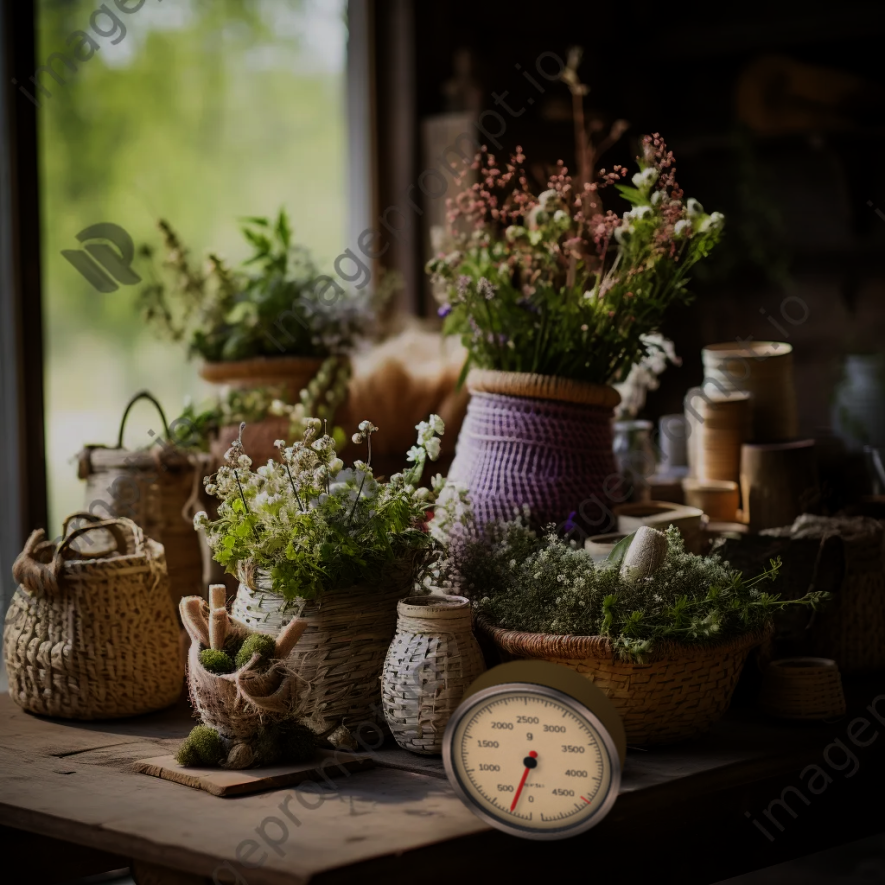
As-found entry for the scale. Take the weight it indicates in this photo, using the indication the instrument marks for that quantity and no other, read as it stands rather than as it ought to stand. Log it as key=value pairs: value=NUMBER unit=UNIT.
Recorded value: value=250 unit=g
